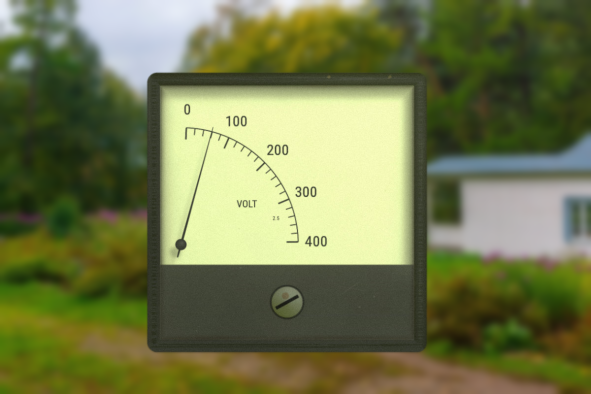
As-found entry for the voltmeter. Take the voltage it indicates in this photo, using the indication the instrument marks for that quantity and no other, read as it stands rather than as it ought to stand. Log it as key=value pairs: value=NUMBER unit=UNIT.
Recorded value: value=60 unit=V
